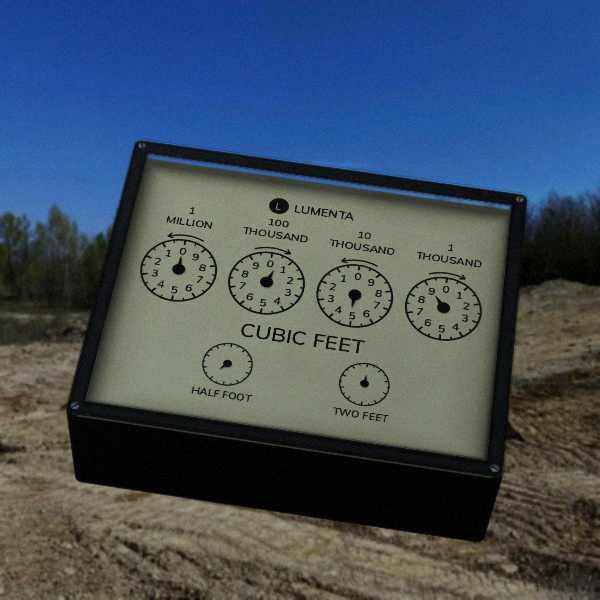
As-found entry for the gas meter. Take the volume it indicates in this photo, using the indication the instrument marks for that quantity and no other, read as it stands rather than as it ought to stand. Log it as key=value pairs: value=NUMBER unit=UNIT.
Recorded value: value=4900 unit=ft³
